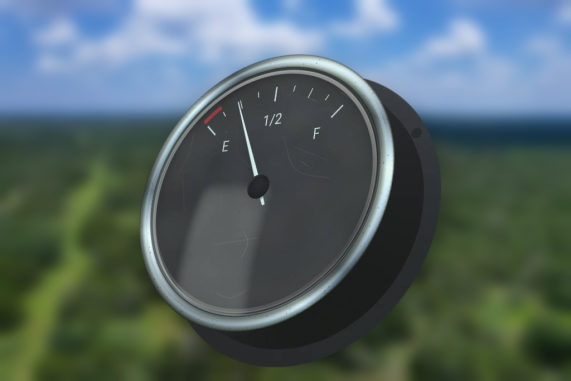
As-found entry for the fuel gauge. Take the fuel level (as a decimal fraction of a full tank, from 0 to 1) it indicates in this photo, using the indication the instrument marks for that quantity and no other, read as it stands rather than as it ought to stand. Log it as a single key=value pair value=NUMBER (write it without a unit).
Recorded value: value=0.25
